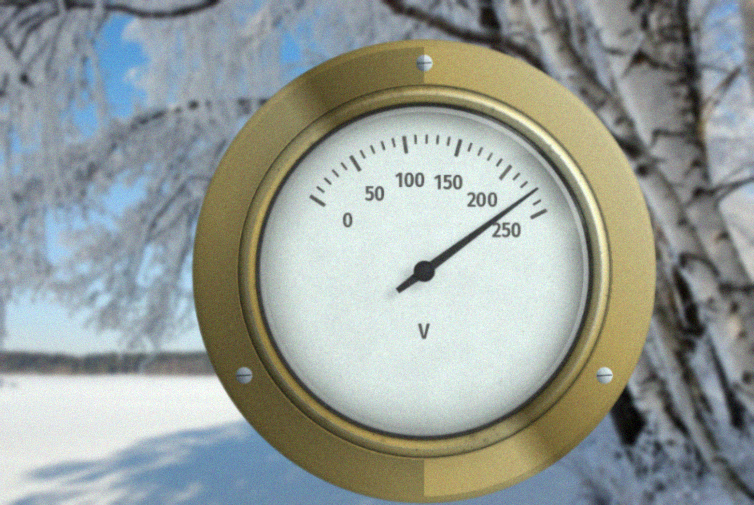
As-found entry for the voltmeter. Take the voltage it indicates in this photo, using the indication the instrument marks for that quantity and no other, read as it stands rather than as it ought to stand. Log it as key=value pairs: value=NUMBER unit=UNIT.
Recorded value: value=230 unit=V
